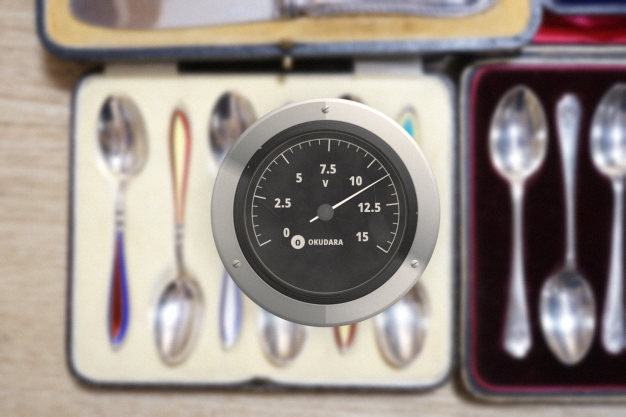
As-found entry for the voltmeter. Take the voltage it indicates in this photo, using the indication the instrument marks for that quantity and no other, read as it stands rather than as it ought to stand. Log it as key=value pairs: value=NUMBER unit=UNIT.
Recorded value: value=11 unit=V
